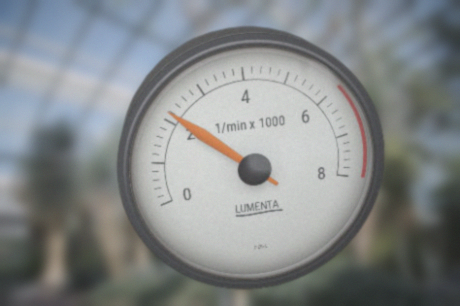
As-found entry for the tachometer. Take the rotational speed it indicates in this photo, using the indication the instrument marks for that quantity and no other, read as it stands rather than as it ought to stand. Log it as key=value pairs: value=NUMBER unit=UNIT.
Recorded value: value=2200 unit=rpm
